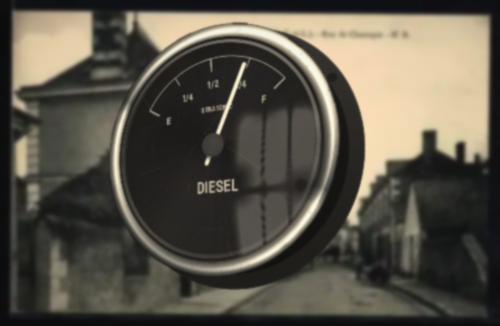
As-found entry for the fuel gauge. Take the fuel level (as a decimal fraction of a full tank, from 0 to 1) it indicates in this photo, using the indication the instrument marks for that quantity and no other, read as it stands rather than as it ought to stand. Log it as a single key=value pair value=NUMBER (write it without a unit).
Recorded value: value=0.75
